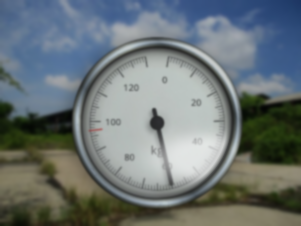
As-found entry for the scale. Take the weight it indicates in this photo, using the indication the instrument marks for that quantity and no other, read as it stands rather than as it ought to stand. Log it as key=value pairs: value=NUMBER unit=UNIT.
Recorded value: value=60 unit=kg
